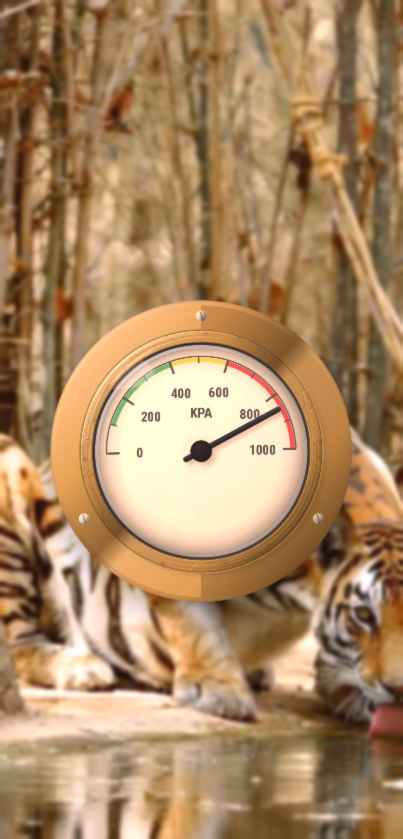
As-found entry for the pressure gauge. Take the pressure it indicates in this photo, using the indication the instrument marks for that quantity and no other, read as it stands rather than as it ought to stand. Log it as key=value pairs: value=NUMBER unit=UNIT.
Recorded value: value=850 unit=kPa
